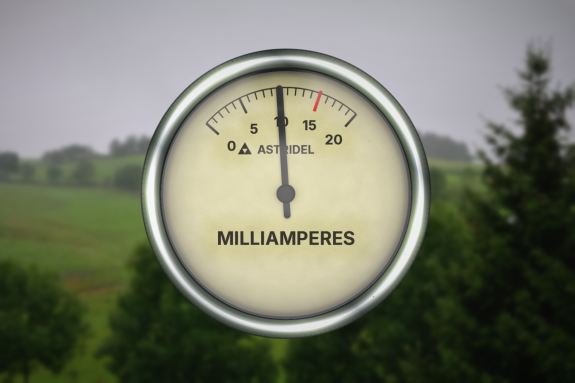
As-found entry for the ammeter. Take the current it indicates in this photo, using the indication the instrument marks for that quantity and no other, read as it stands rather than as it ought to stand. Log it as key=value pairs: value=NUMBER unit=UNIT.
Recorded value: value=10 unit=mA
